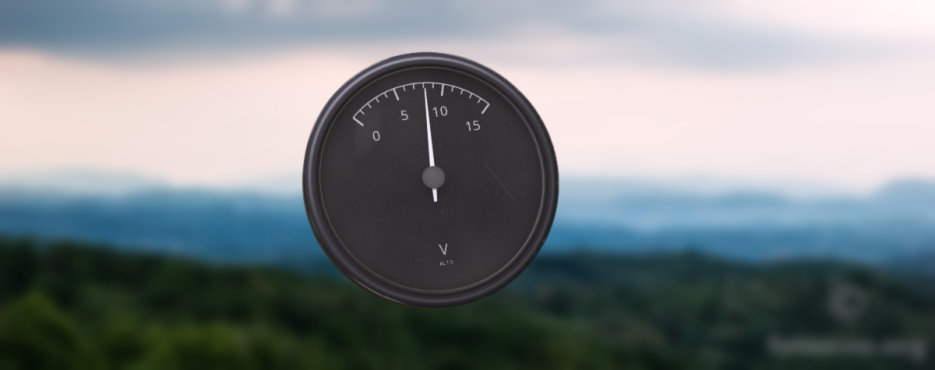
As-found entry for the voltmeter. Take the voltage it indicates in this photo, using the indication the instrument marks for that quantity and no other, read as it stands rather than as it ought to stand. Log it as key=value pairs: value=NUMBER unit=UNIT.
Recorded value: value=8 unit=V
